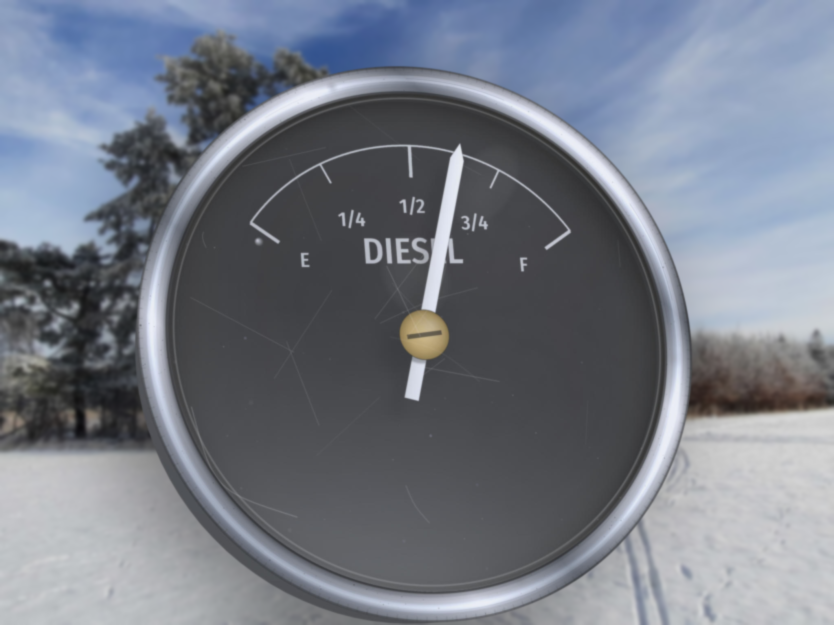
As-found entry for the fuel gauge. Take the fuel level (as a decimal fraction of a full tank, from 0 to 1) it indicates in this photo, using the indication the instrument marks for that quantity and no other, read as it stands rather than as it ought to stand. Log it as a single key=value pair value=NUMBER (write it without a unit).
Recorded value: value=0.625
